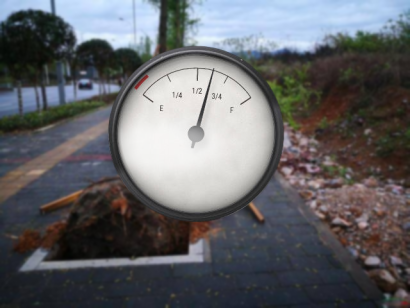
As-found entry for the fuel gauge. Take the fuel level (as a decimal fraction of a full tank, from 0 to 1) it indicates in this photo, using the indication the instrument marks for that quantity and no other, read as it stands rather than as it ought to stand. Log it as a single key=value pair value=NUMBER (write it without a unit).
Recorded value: value=0.625
